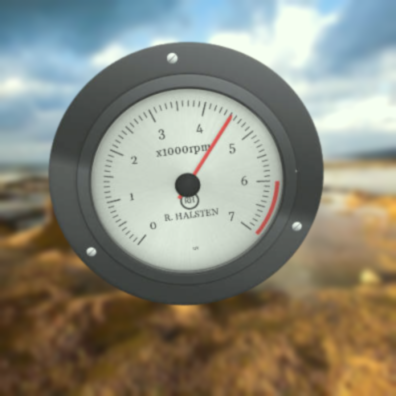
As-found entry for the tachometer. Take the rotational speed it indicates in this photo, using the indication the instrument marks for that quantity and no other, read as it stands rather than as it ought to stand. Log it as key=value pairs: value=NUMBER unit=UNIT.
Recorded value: value=4500 unit=rpm
